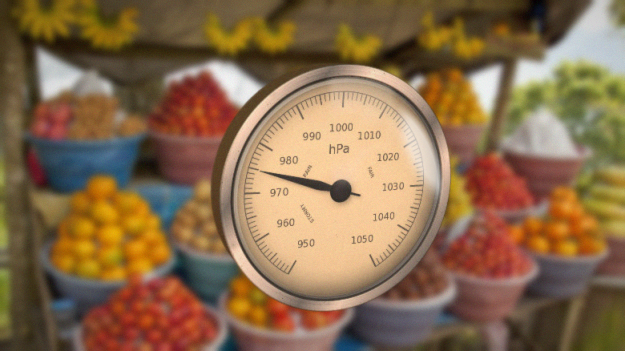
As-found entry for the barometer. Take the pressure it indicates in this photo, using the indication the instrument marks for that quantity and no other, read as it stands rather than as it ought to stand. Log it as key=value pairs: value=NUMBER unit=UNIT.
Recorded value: value=975 unit=hPa
